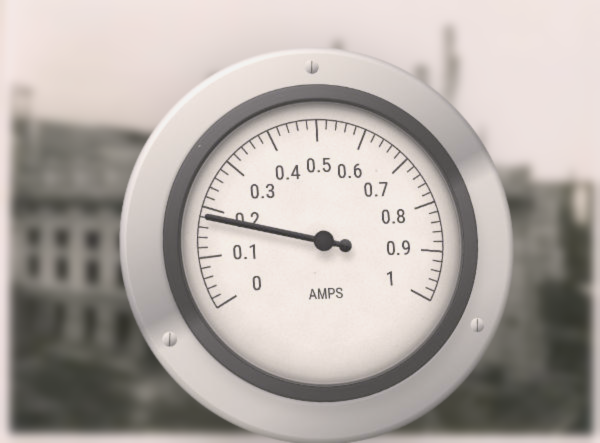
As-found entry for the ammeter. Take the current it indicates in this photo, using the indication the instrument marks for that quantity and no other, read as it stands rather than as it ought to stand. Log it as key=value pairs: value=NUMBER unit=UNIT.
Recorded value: value=0.18 unit=A
